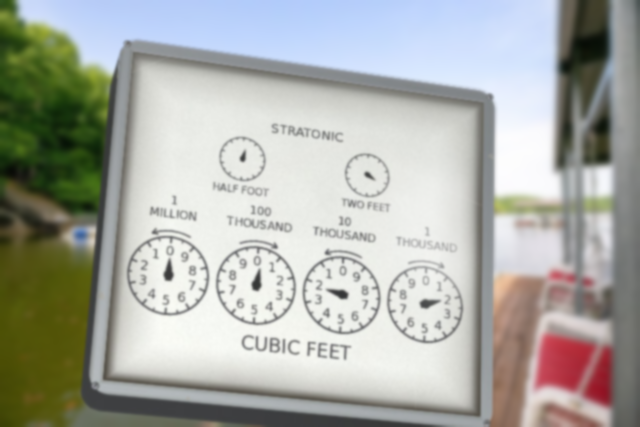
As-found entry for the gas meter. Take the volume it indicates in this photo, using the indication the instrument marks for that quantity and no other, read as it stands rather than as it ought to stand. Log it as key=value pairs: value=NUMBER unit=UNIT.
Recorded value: value=2200 unit=ft³
